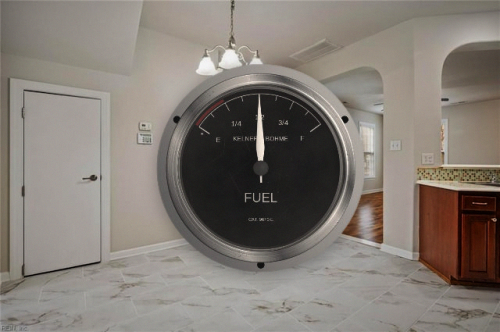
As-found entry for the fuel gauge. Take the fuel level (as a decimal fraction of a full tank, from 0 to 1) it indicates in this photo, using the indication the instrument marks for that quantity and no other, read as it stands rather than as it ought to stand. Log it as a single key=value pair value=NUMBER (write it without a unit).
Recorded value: value=0.5
